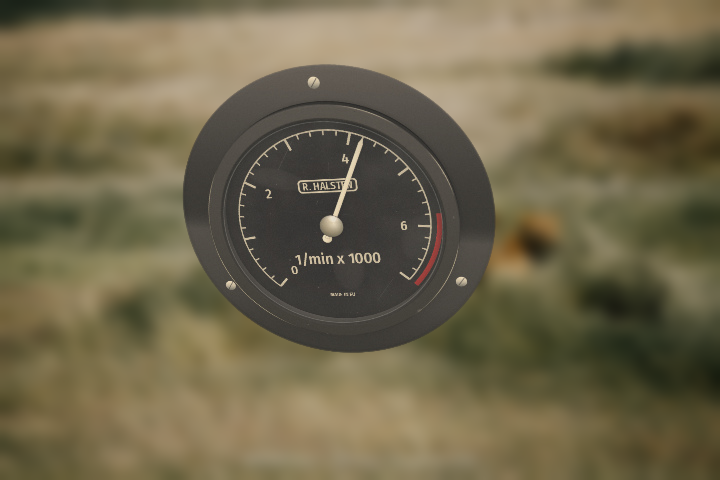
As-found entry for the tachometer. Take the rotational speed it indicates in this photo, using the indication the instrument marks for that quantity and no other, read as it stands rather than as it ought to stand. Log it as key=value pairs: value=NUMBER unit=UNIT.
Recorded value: value=4200 unit=rpm
